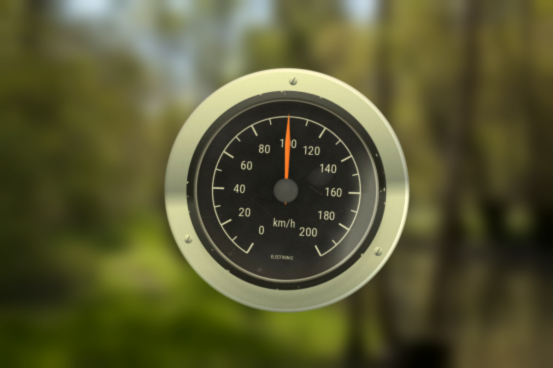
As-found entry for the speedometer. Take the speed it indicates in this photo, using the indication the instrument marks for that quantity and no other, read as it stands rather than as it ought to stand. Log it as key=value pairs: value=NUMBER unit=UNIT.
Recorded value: value=100 unit=km/h
